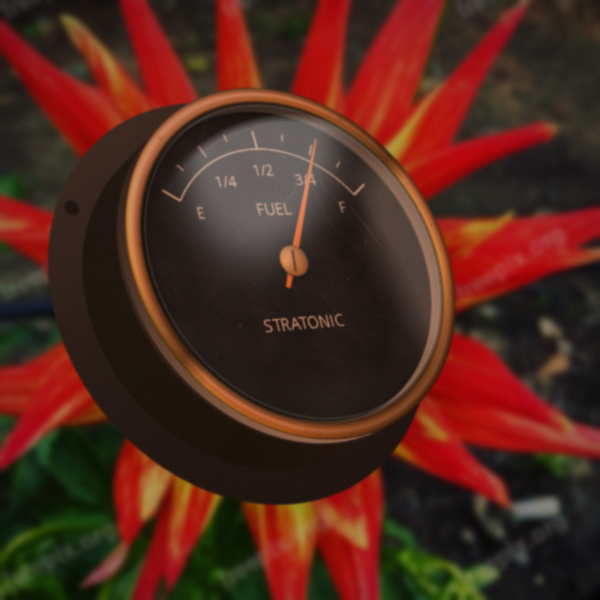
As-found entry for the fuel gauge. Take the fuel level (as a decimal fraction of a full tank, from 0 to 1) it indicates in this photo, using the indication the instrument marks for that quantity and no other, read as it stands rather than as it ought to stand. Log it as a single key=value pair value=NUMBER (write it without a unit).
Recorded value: value=0.75
